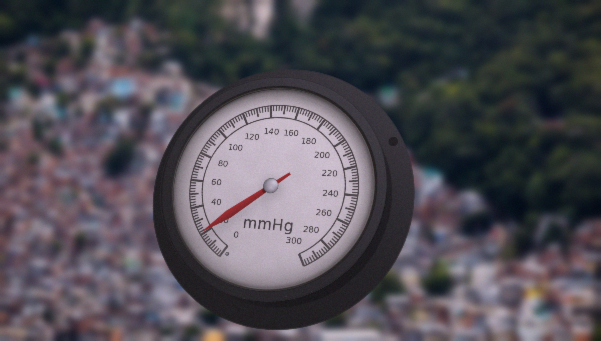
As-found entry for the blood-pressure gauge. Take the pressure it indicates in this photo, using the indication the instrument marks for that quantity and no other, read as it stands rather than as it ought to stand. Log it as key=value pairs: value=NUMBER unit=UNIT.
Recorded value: value=20 unit=mmHg
